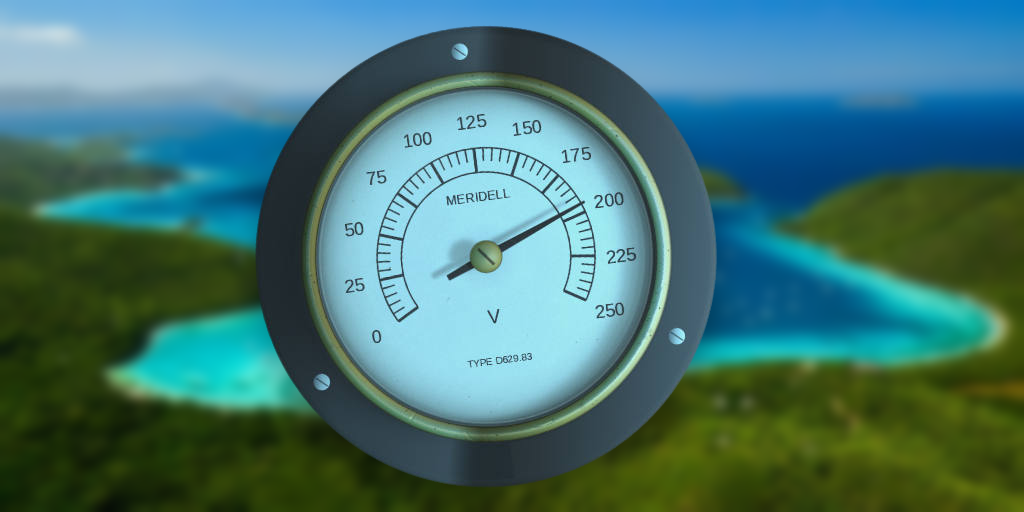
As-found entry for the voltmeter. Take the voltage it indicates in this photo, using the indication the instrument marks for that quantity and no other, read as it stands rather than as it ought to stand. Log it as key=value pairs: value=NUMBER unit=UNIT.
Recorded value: value=195 unit=V
